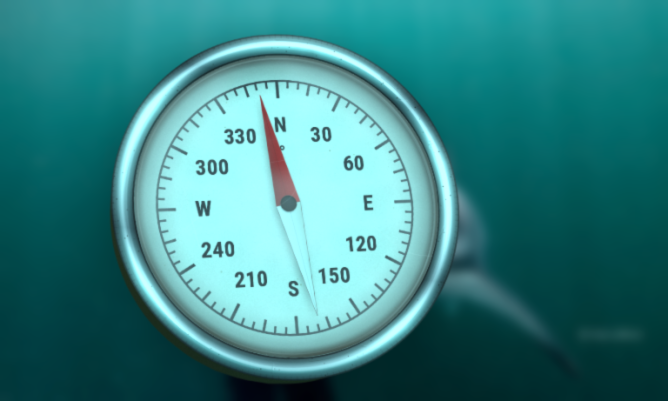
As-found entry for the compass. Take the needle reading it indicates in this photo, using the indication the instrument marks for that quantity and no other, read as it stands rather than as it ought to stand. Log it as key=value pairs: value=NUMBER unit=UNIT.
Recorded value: value=350 unit=°
